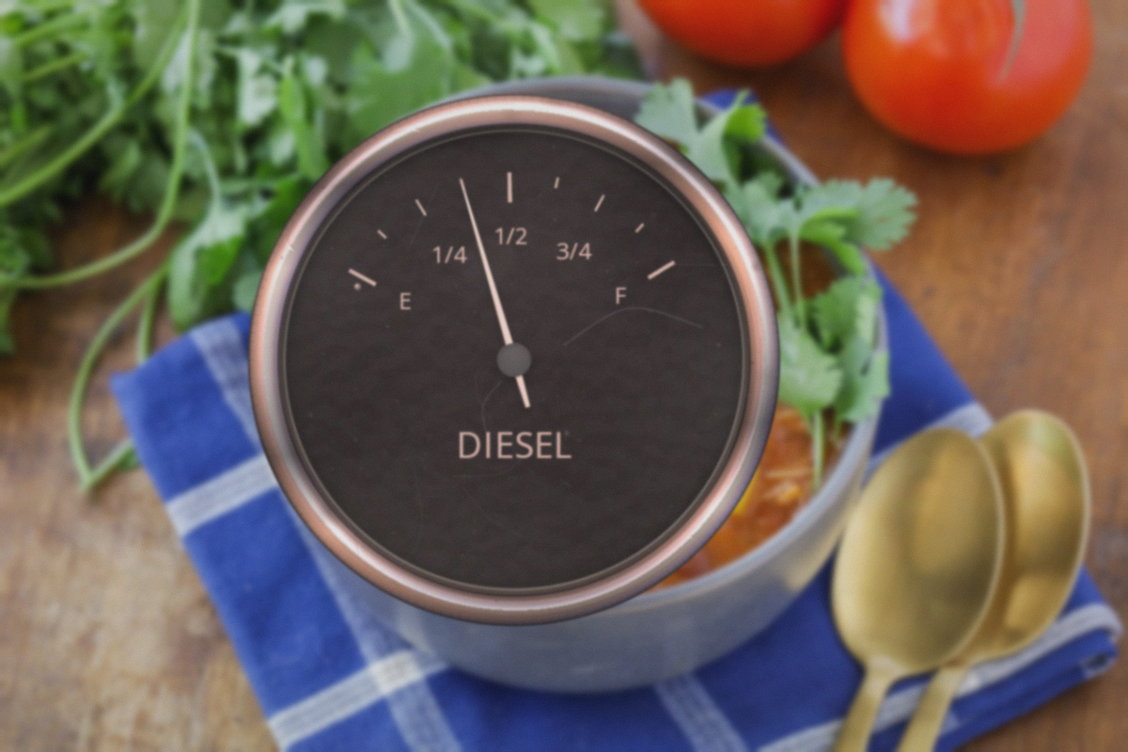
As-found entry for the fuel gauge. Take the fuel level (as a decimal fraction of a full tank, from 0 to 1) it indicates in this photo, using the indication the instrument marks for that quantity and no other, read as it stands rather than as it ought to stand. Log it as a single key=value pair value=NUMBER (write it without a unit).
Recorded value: value=0.375
